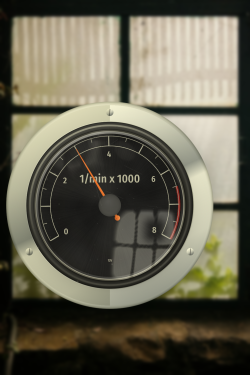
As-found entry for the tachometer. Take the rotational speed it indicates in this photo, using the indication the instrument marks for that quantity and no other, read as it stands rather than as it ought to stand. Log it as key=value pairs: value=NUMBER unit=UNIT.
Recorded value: value=3000 unit=rpm
